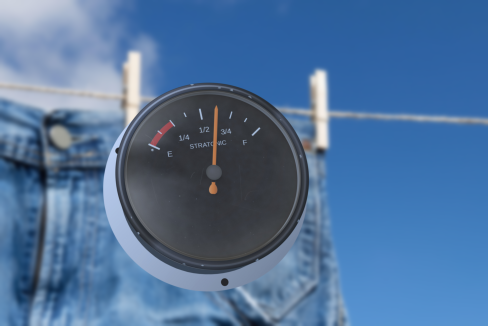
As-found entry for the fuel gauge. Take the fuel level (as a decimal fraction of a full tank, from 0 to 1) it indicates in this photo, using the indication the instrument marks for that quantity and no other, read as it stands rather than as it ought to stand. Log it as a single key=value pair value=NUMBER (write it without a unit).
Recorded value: value=0.625
